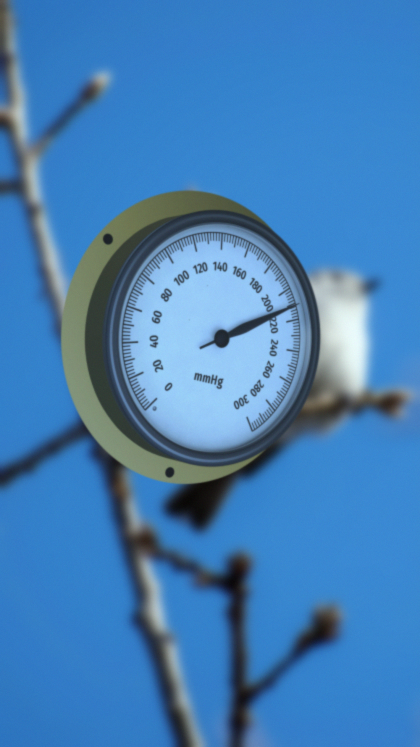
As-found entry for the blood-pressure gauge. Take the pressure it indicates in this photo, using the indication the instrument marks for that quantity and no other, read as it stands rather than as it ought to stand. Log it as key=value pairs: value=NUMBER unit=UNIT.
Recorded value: value=210 unit=mmHg
